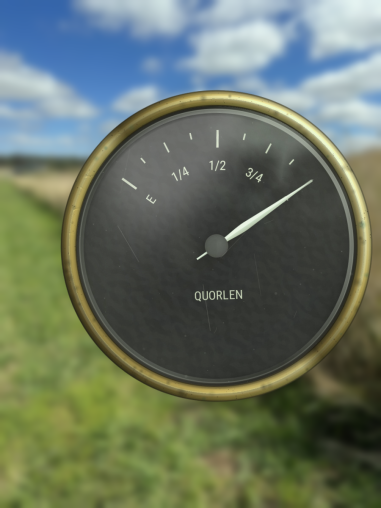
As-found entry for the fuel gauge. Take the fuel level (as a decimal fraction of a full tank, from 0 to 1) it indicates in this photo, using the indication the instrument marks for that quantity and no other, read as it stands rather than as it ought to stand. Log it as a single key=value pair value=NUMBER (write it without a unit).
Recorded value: value=1
